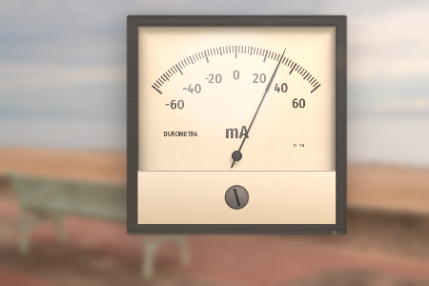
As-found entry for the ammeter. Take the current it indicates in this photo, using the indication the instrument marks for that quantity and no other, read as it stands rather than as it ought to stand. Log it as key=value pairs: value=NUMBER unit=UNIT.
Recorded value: value=30 unit=mA
